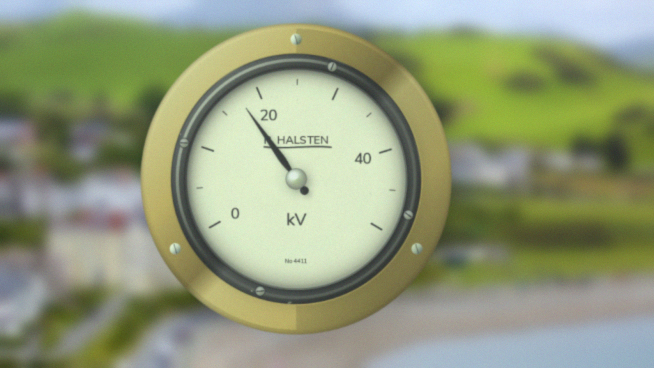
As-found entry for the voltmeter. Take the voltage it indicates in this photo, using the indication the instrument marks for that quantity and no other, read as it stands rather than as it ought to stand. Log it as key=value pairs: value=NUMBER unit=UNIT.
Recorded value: value=17.5 unit=kV
